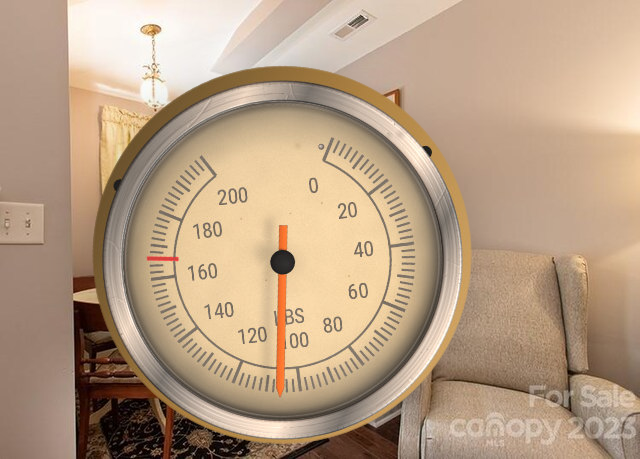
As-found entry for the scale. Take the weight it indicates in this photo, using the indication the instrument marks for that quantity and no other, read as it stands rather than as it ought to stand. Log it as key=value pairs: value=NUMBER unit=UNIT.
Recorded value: value=106 unit=lb
